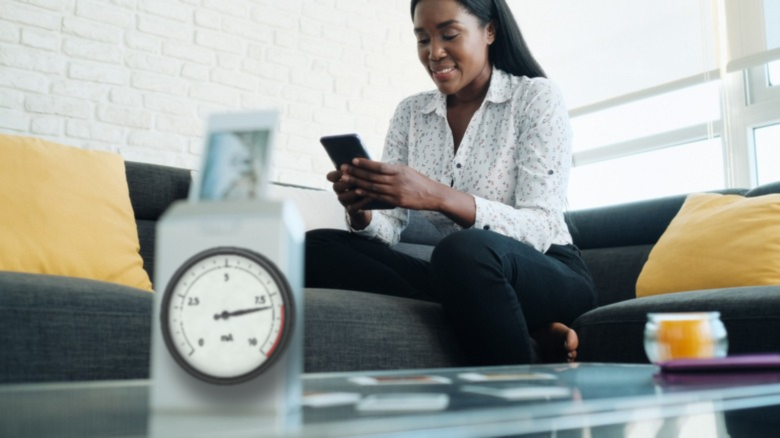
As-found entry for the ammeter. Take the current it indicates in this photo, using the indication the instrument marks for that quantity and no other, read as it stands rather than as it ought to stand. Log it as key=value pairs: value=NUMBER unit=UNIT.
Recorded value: value=8 unit=mA
